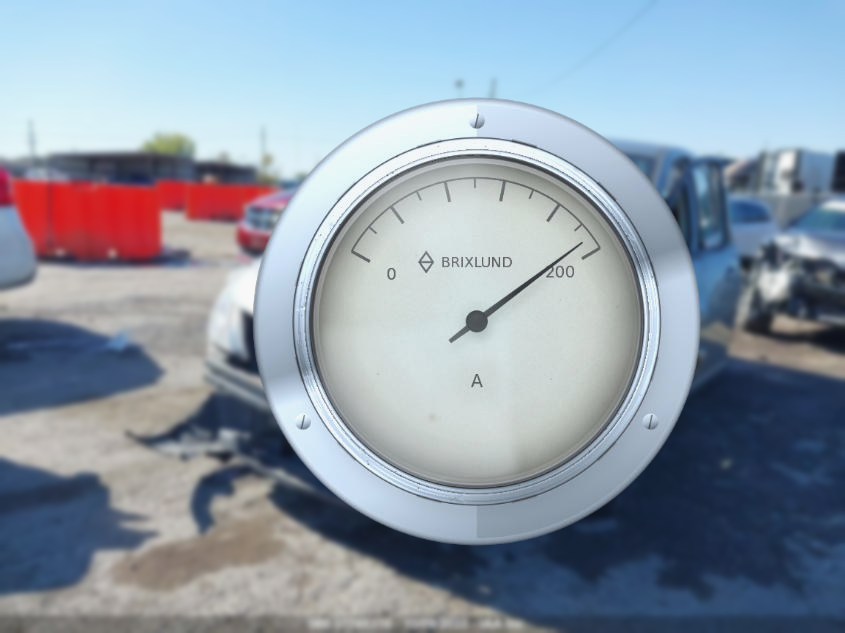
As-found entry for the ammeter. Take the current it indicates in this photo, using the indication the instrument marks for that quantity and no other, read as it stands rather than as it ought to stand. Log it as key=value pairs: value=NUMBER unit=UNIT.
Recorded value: value=190 unit=A
